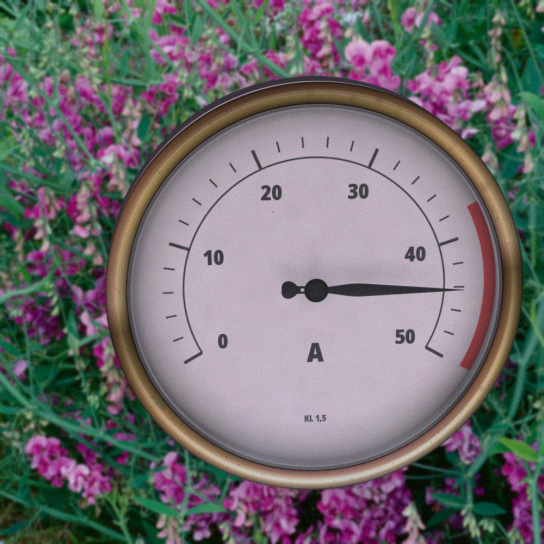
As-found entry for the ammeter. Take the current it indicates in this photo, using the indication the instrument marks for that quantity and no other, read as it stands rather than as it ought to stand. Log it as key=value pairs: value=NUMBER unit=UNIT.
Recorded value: value=44 unit=A
